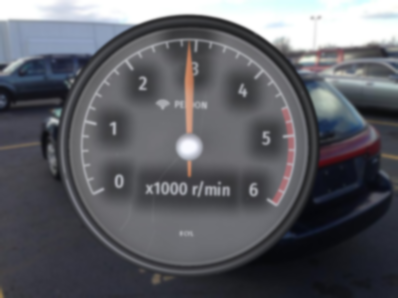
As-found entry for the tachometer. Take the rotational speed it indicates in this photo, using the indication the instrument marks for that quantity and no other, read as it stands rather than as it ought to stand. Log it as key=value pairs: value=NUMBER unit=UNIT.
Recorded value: value=2900 unit=rpm
